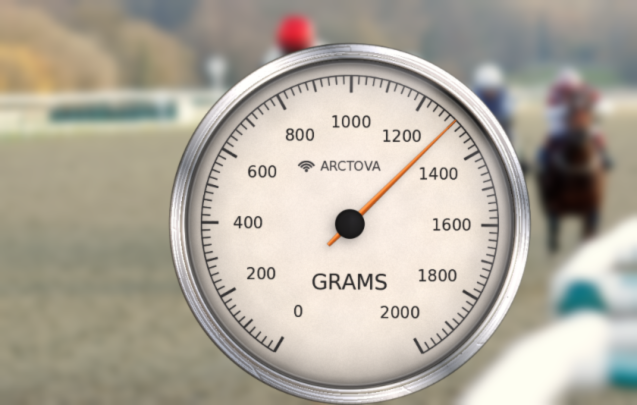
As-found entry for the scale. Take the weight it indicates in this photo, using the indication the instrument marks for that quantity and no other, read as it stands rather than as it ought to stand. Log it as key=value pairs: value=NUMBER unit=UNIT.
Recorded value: value=1300 unit=g
